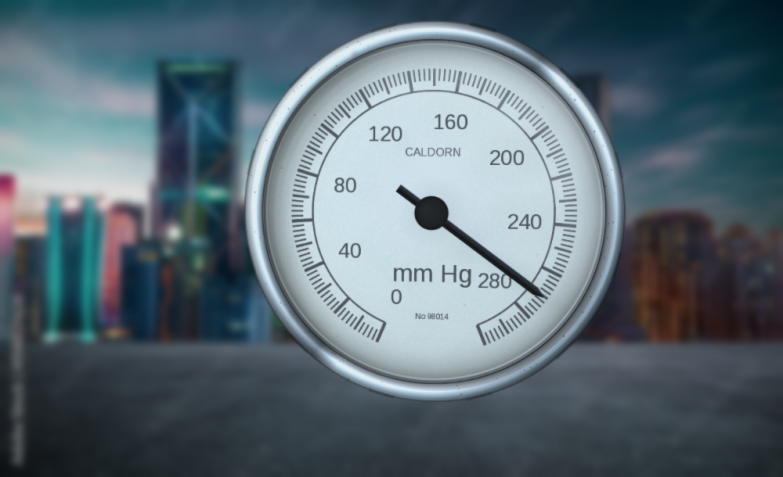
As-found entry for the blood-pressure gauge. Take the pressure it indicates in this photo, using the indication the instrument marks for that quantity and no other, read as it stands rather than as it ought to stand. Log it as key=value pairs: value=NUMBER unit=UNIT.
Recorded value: value=270 unit=mmHg
